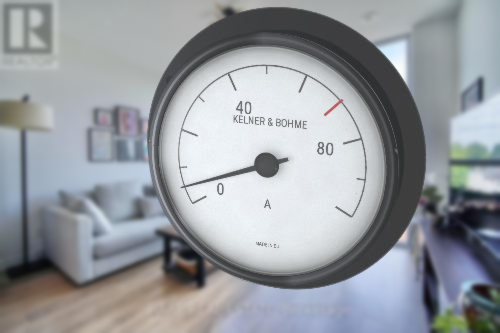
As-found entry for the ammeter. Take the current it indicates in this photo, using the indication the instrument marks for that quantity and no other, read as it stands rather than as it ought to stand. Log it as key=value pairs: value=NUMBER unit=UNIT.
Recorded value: value=5 unit=A
